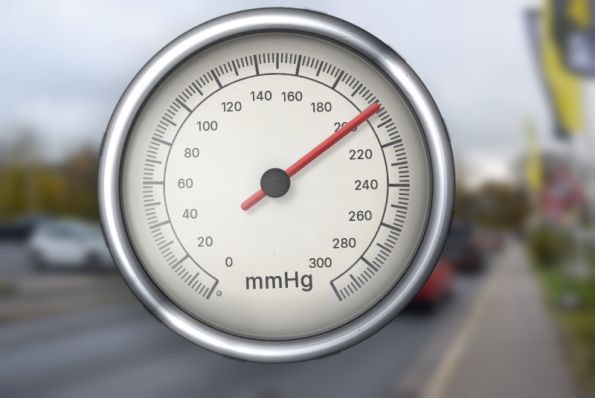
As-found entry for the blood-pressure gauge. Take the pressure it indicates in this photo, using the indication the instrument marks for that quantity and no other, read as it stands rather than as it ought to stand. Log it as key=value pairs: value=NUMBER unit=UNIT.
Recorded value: value=202 unit=mmHg
